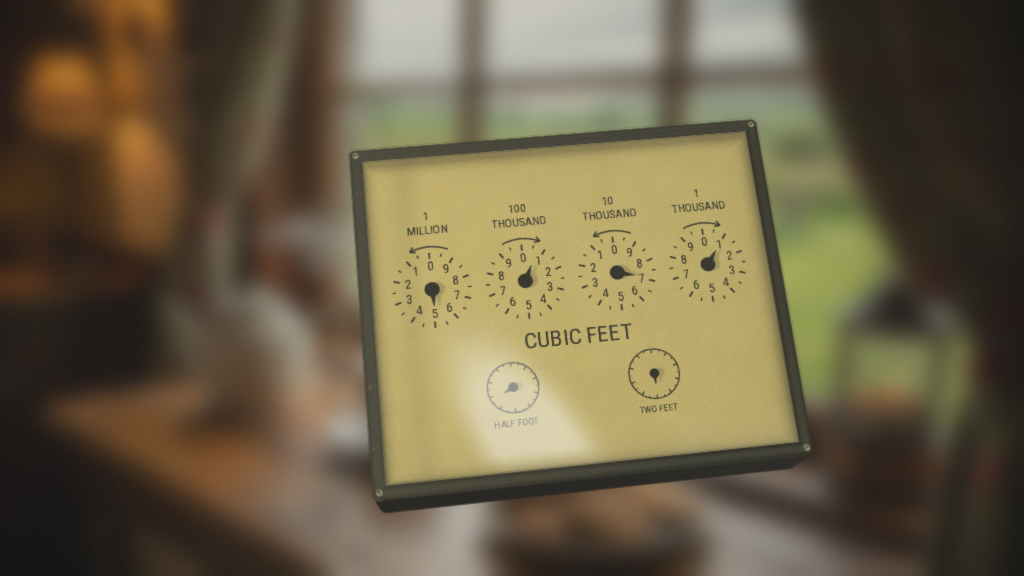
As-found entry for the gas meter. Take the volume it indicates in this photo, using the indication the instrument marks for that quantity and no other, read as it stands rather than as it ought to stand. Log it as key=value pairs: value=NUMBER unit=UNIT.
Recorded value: value=507100 unit=ft³
